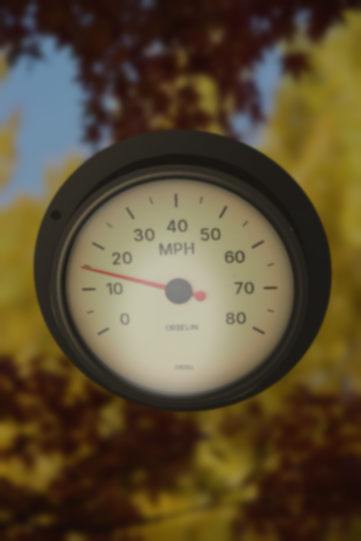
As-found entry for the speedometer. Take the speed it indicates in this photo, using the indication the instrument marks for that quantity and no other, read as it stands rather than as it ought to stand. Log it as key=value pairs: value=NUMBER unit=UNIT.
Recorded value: value=15 unit=mph
